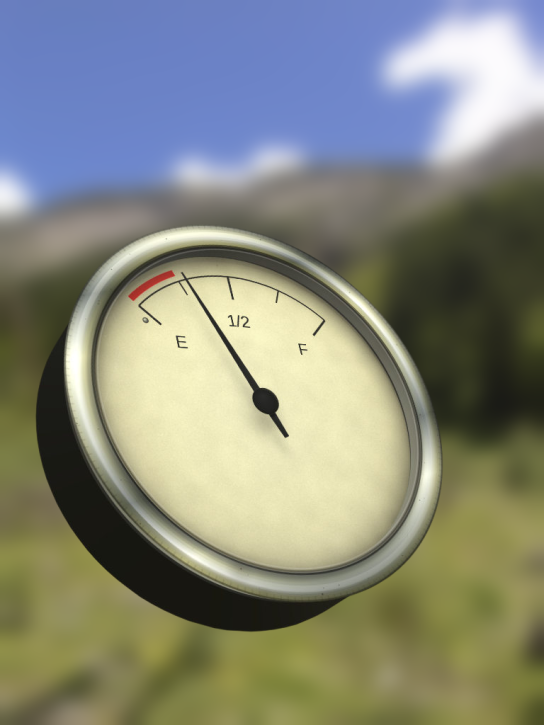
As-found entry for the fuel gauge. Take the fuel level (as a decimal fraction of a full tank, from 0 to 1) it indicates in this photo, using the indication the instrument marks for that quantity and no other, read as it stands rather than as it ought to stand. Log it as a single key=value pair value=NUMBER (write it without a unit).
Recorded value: value=0.25
